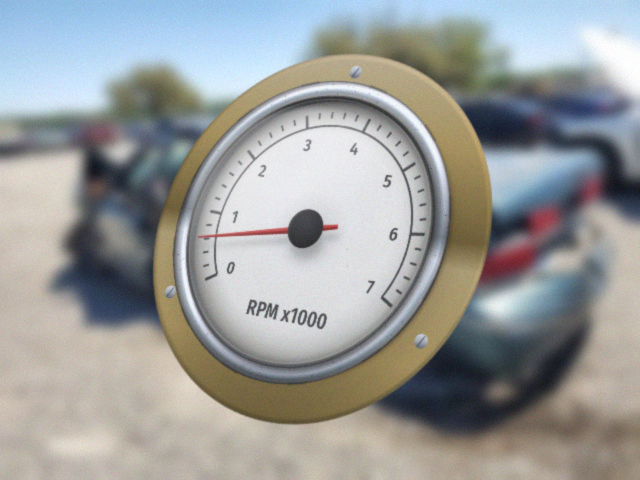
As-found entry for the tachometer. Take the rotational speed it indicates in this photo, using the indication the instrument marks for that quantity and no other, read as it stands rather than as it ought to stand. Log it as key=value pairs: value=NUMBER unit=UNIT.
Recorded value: value=600 unit=rpm
